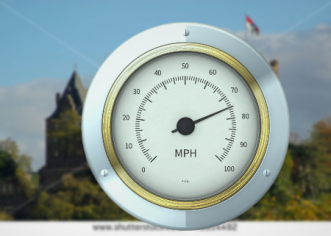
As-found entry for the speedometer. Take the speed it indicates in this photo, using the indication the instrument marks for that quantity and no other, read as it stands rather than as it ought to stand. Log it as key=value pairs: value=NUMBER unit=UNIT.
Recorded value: value=75 unit=mph
